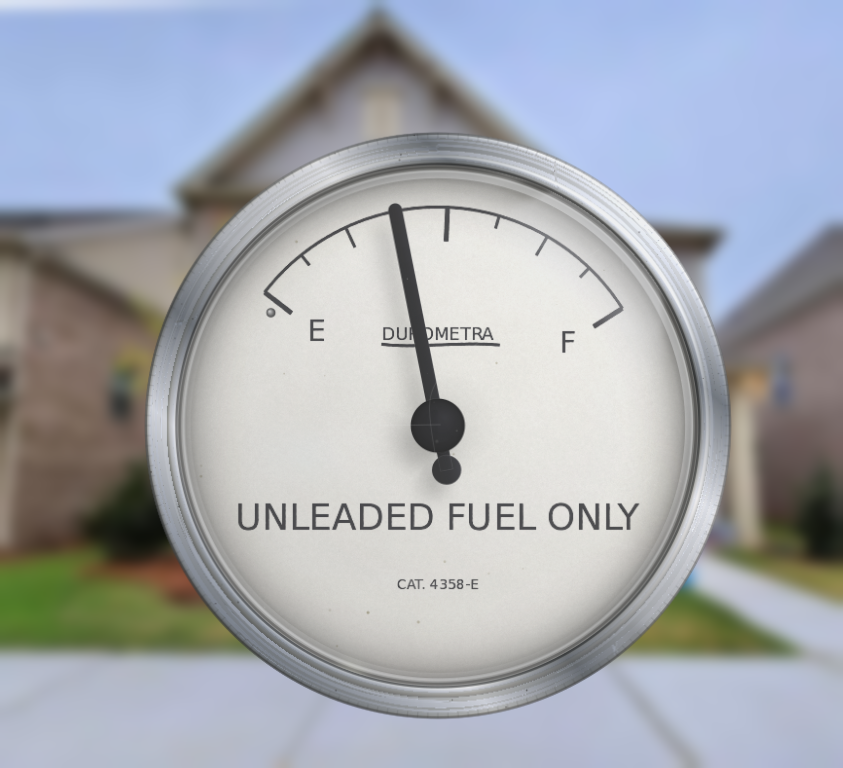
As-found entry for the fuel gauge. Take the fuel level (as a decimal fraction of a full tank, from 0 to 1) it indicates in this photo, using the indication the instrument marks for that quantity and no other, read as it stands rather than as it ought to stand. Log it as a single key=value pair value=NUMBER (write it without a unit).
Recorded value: value=0.375
